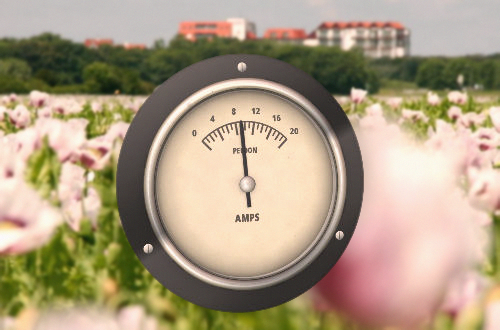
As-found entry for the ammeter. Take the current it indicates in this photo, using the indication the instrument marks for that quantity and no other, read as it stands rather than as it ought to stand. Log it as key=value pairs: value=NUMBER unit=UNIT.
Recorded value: value=9 unit=A
